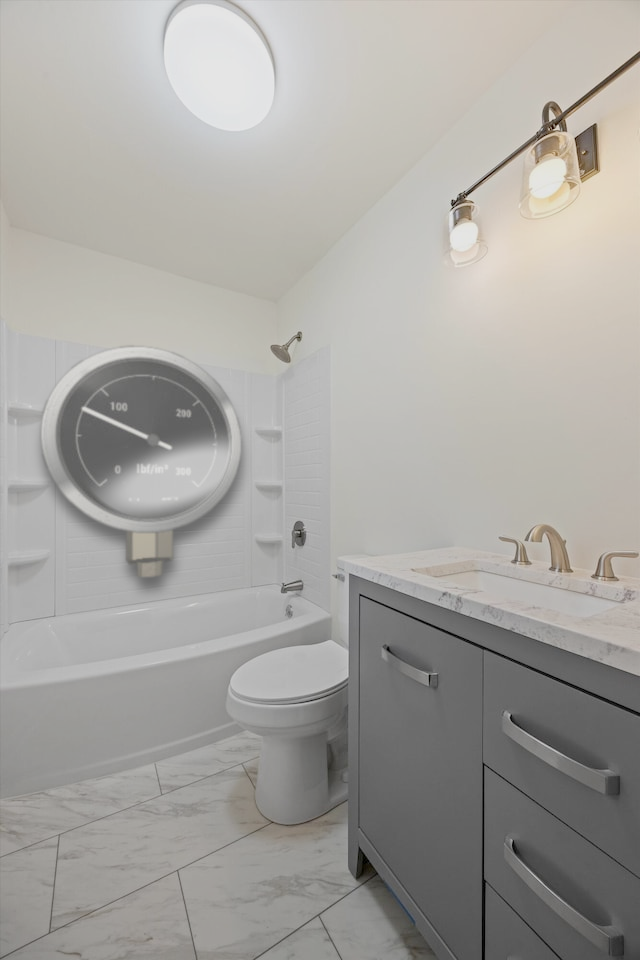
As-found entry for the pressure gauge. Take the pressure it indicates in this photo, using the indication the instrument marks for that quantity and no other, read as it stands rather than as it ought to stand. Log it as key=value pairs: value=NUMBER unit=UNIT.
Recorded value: value=75 unit=psi
